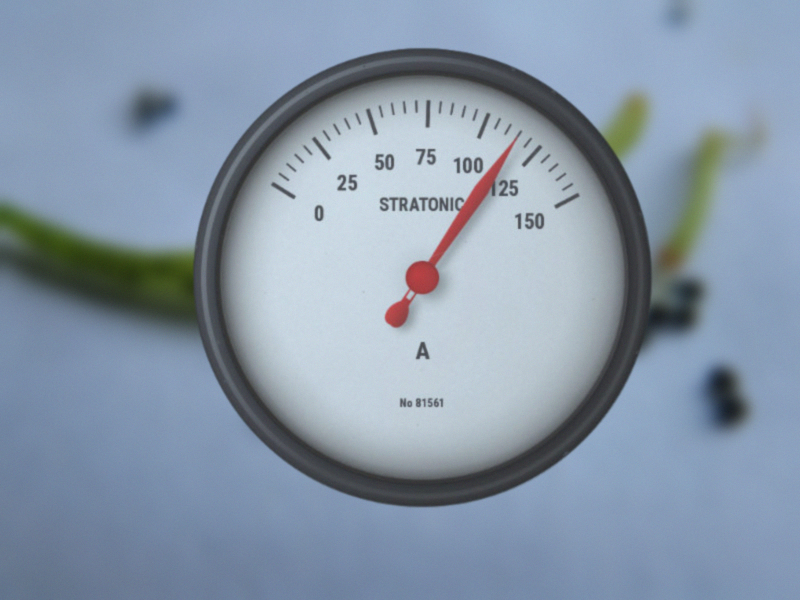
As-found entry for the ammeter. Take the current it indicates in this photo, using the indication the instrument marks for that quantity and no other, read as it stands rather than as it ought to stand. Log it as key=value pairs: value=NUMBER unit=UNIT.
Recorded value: value=115 unit=A
